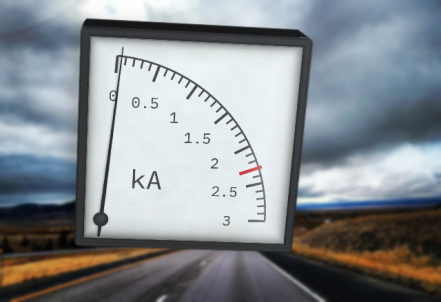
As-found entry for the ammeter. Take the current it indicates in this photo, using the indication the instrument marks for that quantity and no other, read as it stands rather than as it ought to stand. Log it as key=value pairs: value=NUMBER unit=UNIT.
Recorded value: value=0.05 unit=kA
